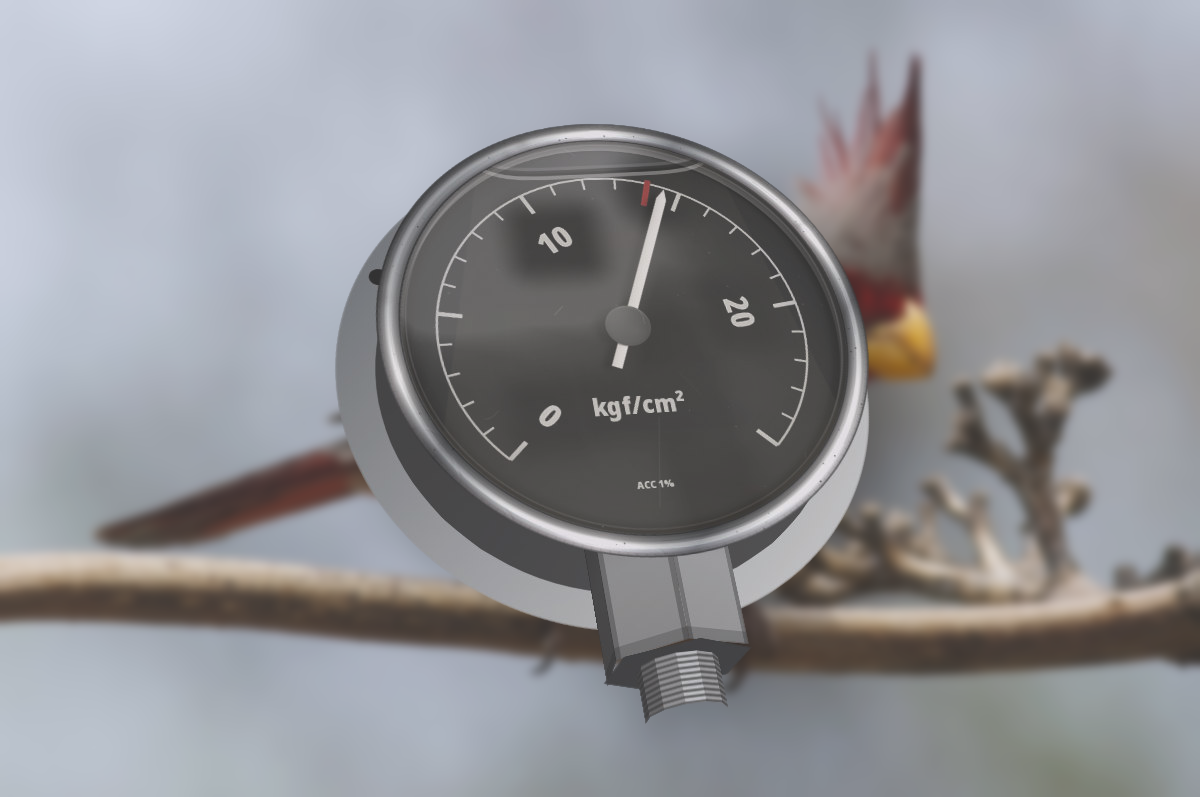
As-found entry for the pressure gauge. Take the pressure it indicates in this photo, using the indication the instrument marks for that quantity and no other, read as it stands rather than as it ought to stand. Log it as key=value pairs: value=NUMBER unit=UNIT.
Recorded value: value=14.5 unit=kg/cm²
